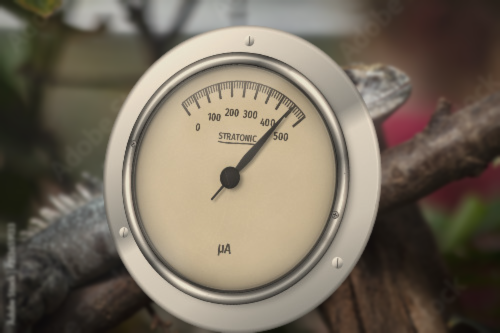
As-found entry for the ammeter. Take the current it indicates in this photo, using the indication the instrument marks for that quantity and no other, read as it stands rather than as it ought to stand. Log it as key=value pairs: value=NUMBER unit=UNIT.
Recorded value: value=450 unit=µA
